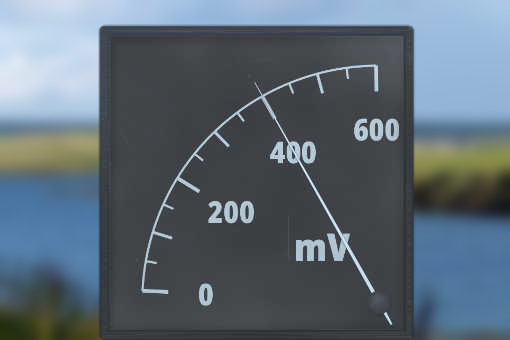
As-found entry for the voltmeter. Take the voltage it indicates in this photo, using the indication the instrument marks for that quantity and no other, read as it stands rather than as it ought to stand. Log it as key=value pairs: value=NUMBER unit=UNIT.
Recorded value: value=400 unit=mV
